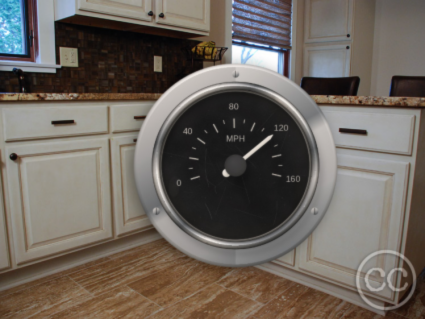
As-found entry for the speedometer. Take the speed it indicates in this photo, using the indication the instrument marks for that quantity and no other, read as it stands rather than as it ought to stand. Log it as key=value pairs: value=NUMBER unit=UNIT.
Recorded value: value=120 unit=mph
